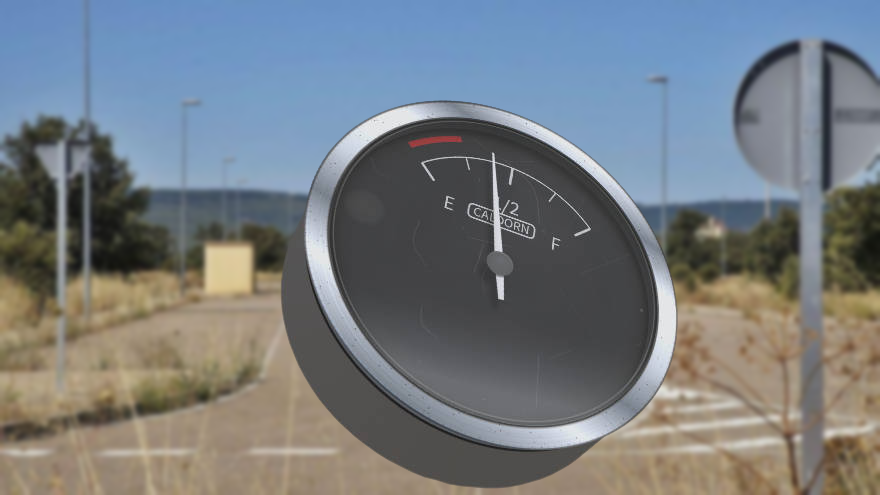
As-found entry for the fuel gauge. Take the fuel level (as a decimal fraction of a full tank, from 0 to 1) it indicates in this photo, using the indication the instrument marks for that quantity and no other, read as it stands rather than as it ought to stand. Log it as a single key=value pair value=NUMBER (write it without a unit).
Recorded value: value=0.375
